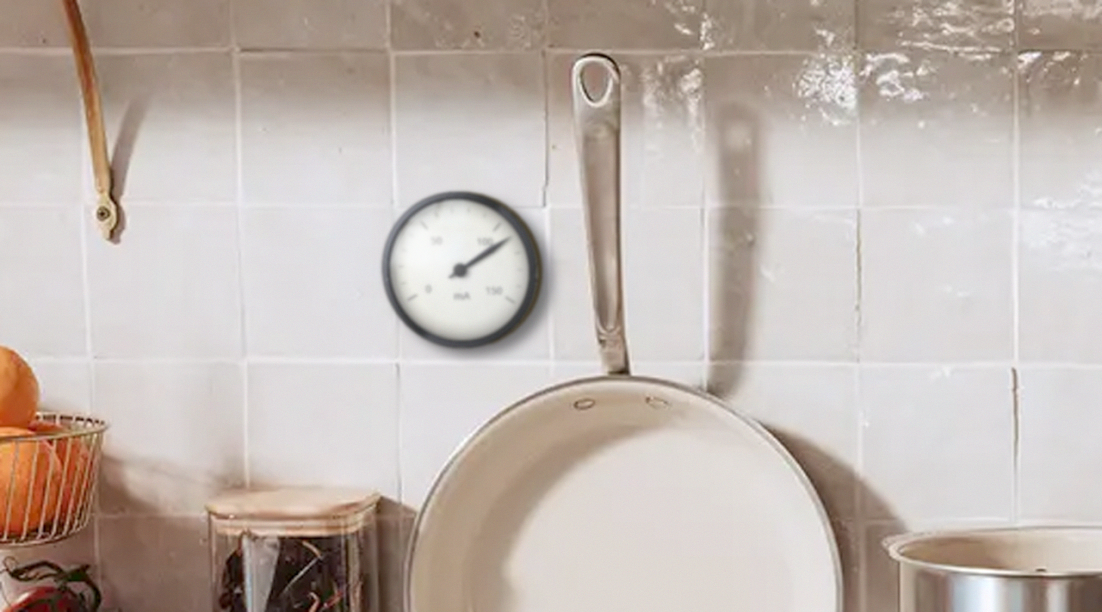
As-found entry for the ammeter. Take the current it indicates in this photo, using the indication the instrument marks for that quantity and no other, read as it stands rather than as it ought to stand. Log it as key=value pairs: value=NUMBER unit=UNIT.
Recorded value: value=110 unit=mA
